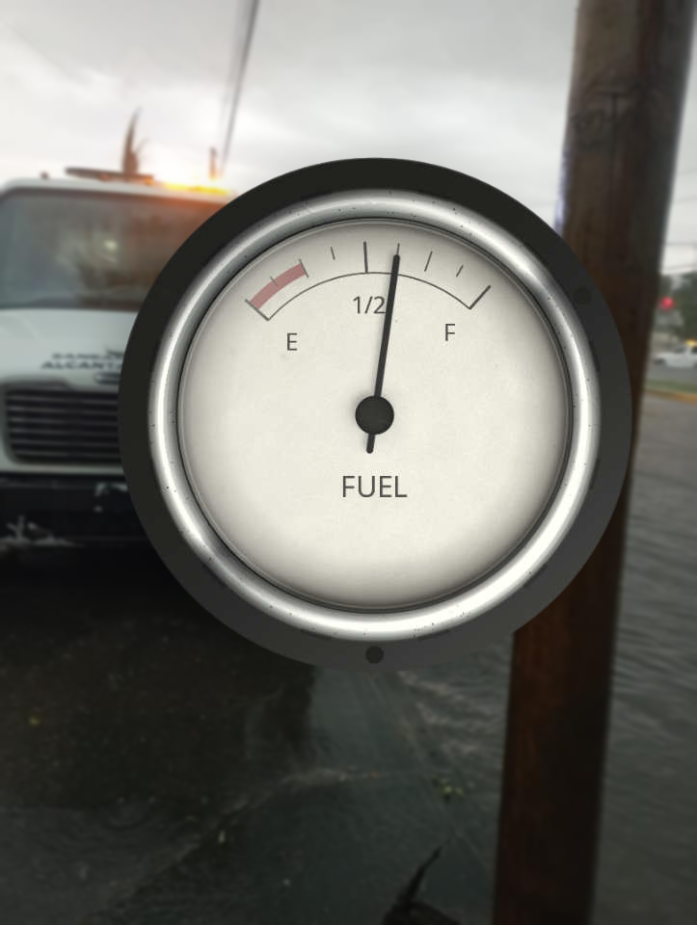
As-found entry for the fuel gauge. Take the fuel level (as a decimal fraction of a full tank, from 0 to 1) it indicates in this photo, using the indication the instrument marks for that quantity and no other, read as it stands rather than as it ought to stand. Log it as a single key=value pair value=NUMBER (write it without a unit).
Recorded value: value=0.625
